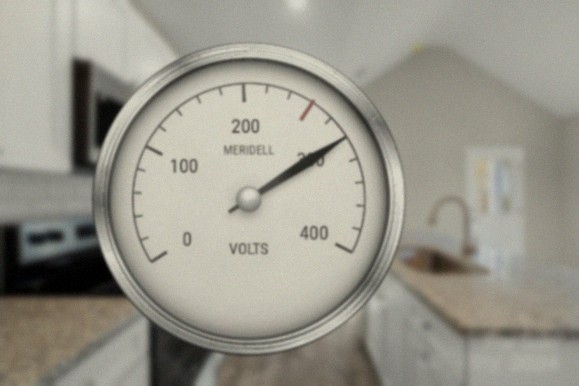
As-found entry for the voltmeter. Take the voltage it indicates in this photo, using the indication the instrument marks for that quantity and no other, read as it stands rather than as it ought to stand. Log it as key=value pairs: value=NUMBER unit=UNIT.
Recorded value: value=300 unit=V
